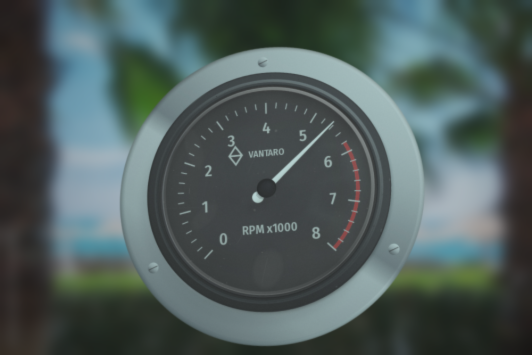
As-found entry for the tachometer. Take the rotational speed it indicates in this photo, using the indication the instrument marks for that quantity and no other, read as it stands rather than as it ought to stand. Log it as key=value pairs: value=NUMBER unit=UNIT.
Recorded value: value=5400 unit=rpm
